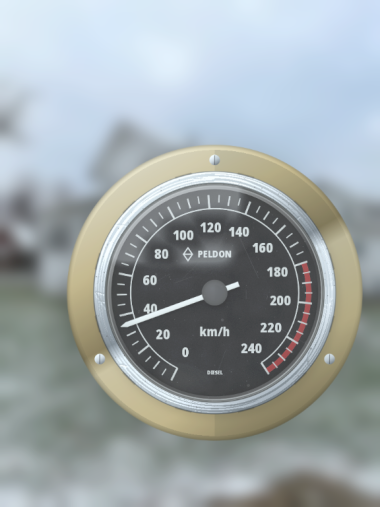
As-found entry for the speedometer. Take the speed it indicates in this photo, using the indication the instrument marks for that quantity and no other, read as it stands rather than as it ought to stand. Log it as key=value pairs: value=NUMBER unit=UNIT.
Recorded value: value=35 unit=km/h
